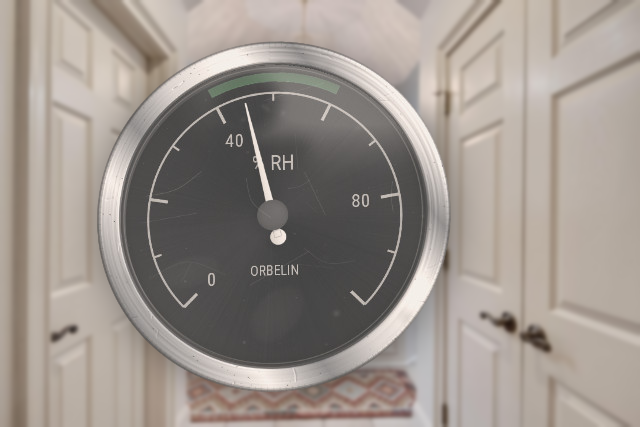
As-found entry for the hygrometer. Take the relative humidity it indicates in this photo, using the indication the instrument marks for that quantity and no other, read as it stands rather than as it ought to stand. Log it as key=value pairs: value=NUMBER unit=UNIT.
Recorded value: value=45 unit=%
